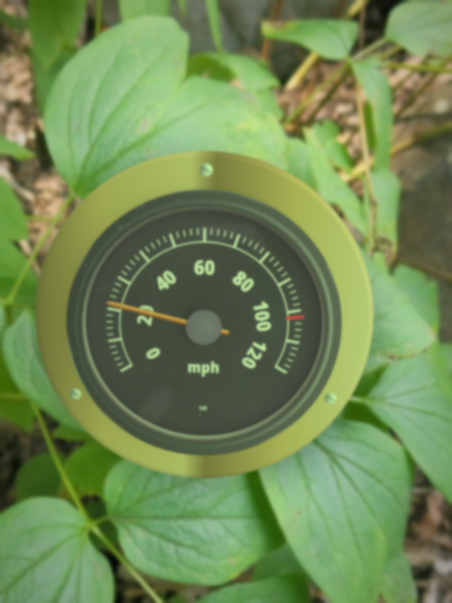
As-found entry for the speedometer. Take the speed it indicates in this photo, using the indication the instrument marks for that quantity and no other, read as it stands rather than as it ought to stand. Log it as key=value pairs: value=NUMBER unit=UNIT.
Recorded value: value=22 unit=mph
